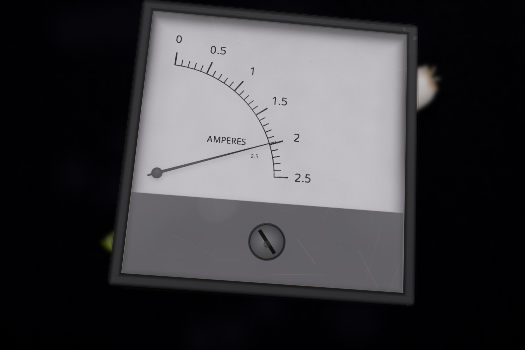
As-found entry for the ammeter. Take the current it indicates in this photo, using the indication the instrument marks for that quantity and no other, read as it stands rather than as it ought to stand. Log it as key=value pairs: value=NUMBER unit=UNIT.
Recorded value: value=2 unit=A
